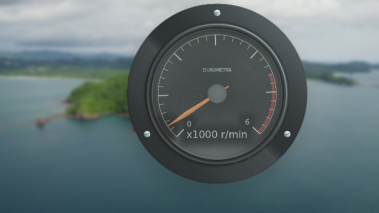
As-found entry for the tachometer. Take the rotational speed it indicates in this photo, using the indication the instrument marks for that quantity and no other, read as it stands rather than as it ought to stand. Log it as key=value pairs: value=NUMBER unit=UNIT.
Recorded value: value=300 unit=rpm
